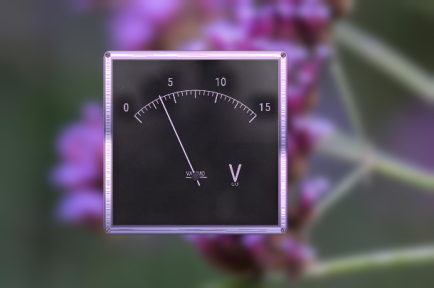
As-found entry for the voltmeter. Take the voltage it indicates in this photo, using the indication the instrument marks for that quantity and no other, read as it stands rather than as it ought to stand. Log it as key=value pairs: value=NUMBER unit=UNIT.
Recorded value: value=3.5 unit=V
